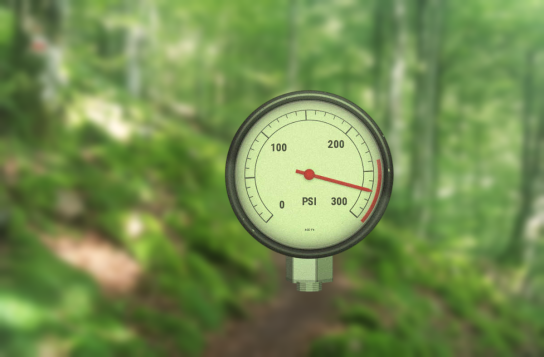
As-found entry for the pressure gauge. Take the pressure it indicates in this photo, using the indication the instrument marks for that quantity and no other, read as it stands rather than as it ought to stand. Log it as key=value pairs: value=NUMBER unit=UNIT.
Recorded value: value=270 unit=psi
